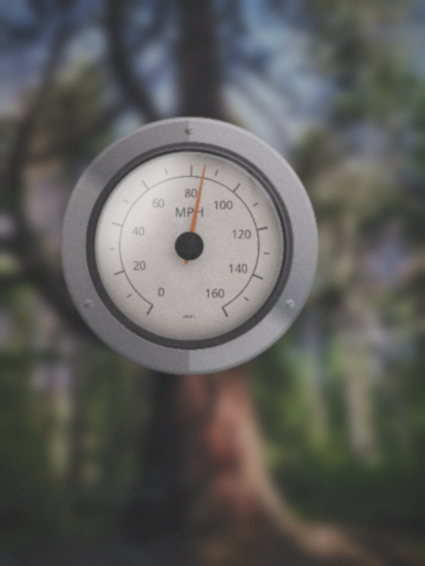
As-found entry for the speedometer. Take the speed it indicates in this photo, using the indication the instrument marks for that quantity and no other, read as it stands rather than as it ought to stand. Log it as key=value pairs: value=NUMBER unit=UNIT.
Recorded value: value=85 unit=mph
